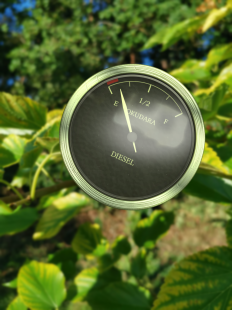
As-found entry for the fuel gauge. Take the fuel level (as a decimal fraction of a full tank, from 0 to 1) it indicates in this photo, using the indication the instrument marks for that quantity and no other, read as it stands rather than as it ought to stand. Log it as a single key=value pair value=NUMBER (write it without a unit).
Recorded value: value=0.125
